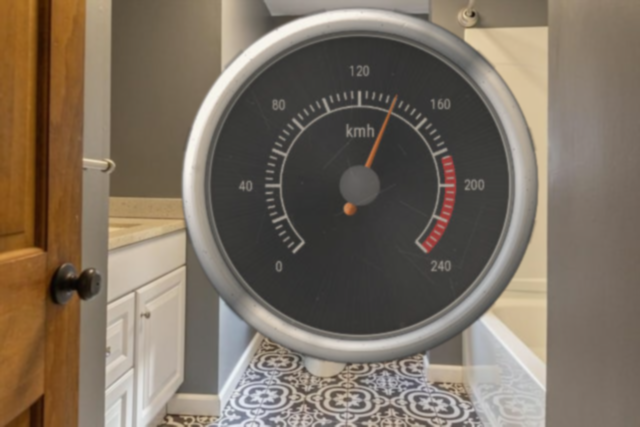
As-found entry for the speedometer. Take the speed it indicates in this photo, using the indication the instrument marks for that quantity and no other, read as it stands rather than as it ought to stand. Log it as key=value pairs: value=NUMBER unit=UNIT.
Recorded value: value=140 unit=km/h
